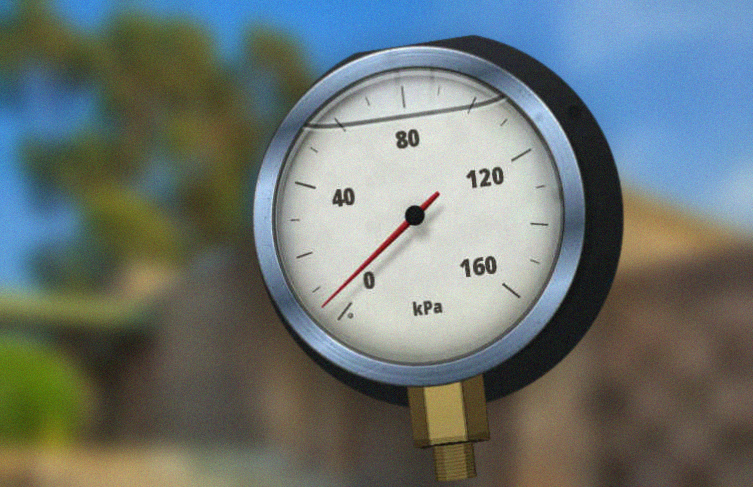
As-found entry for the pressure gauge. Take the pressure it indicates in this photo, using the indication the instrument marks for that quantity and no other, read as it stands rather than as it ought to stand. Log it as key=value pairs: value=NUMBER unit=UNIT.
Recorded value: value=5 unit=kPa
